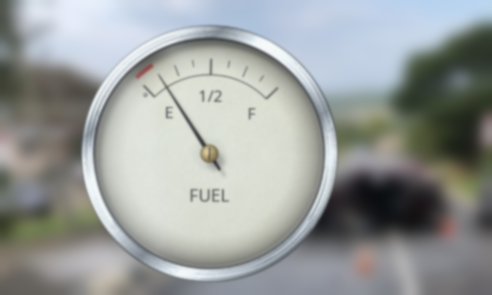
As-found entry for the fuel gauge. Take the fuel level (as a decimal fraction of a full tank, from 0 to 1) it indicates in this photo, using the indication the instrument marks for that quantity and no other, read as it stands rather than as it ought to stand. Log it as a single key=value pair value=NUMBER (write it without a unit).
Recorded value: value=0.125
